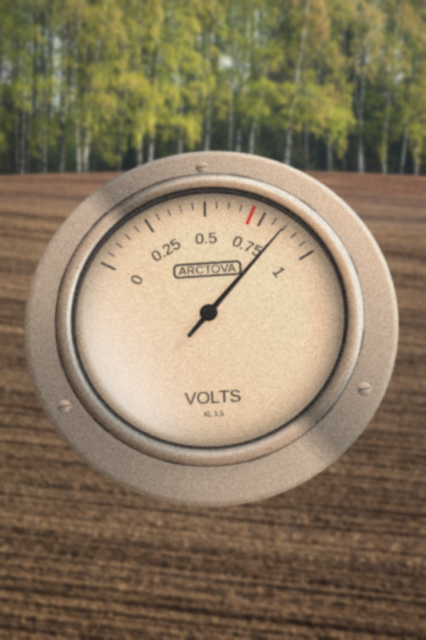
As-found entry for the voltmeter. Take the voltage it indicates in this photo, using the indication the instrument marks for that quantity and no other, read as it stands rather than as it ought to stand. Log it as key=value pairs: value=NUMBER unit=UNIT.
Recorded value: value=0.85 unit=V
